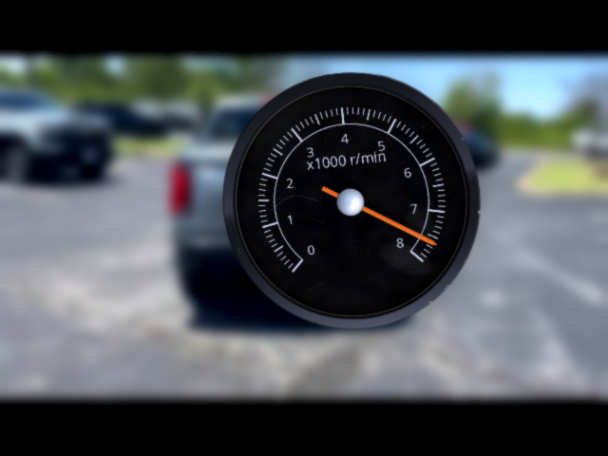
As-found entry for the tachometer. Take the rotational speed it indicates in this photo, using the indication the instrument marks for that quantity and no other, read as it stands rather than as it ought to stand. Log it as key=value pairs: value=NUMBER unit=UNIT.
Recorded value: value=7600 unit=rpm
